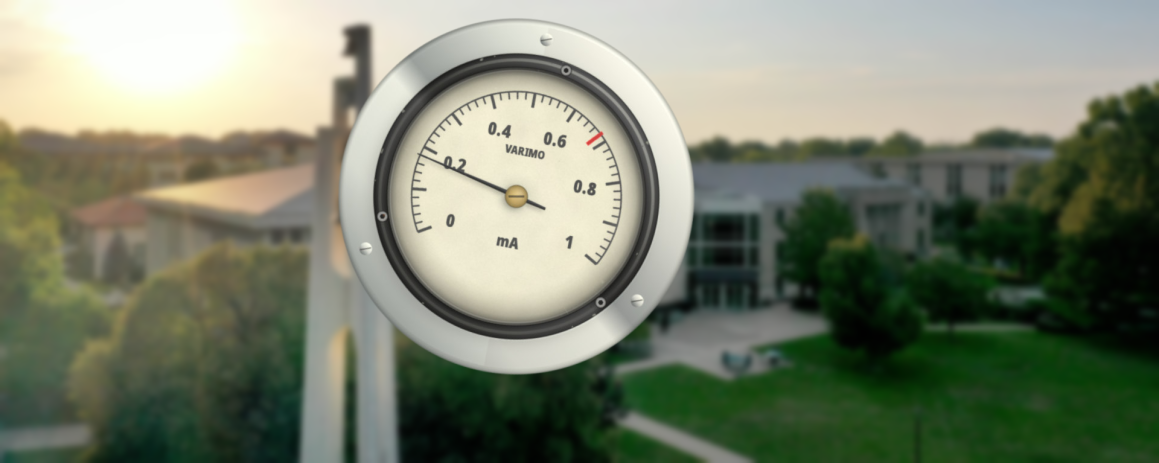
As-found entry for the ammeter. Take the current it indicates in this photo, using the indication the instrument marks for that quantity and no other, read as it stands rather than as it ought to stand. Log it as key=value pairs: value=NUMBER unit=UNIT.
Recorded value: value=0.18 unit=mA
